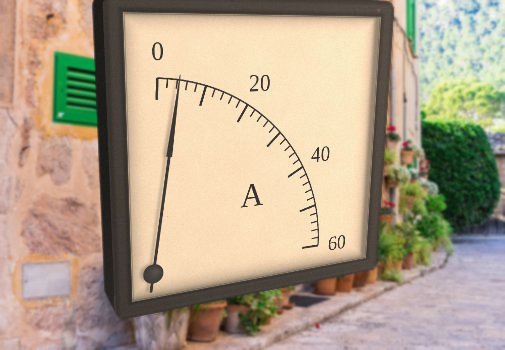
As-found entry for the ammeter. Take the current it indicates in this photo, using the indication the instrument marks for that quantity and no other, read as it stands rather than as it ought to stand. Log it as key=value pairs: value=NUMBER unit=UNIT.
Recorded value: value=4 unit=A
